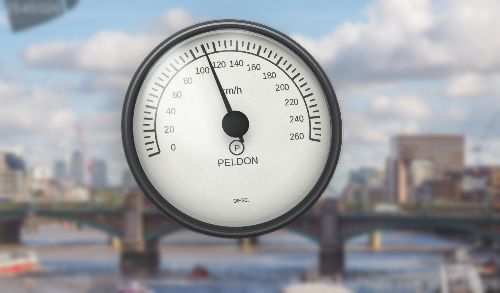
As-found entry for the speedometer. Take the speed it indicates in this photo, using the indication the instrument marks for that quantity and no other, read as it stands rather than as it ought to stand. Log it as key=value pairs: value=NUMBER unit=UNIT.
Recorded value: value=110 unit=km/h
